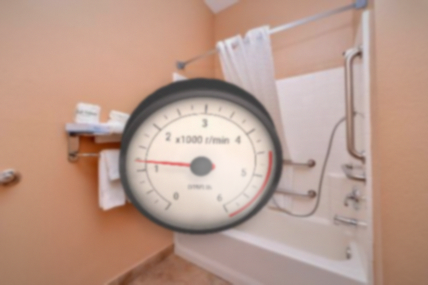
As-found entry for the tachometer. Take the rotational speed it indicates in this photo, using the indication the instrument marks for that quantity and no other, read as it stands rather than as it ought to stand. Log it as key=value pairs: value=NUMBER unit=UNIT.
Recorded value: value=1250 unit=rpm
